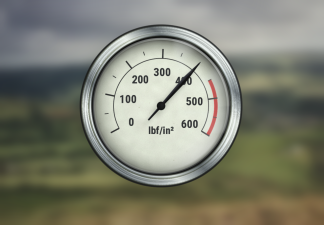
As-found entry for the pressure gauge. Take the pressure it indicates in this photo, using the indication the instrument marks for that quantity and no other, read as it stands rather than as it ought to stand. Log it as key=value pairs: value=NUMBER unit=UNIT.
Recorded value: value=400 unit=psi
